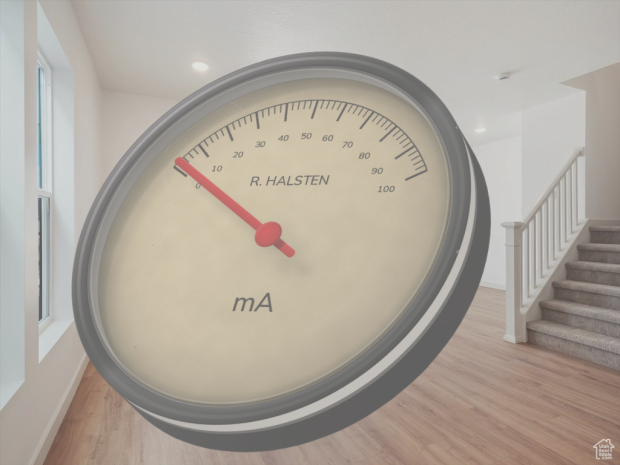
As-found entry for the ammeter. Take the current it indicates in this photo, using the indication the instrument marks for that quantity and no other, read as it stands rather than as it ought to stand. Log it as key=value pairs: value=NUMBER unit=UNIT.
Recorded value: value=2 unit=mA
